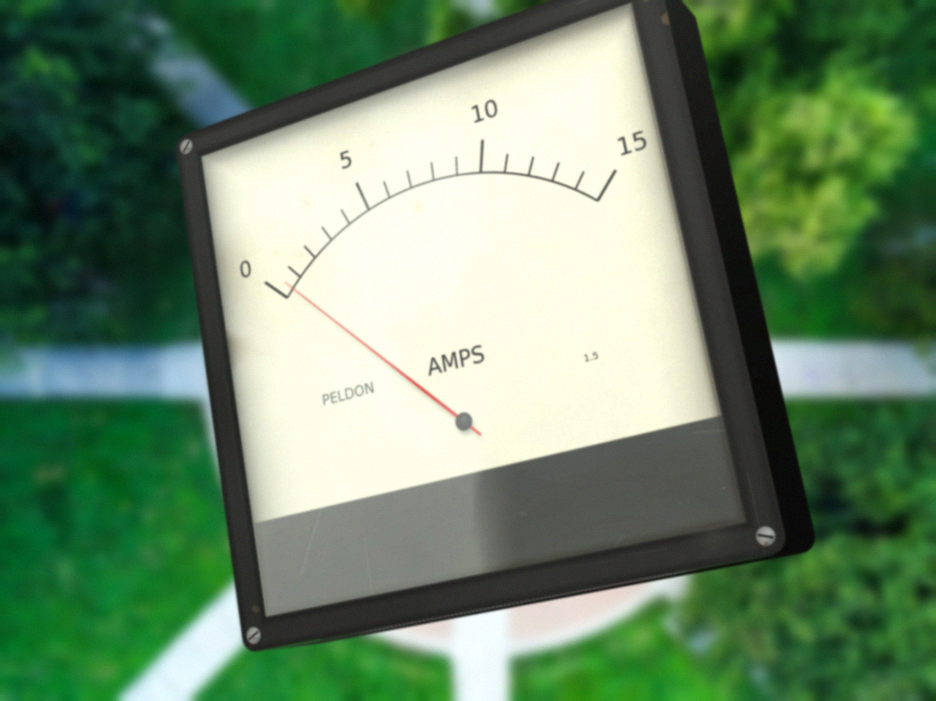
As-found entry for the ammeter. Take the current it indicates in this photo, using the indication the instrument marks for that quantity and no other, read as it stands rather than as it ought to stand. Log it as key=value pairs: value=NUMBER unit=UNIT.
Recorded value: value=0.5 unit=A
